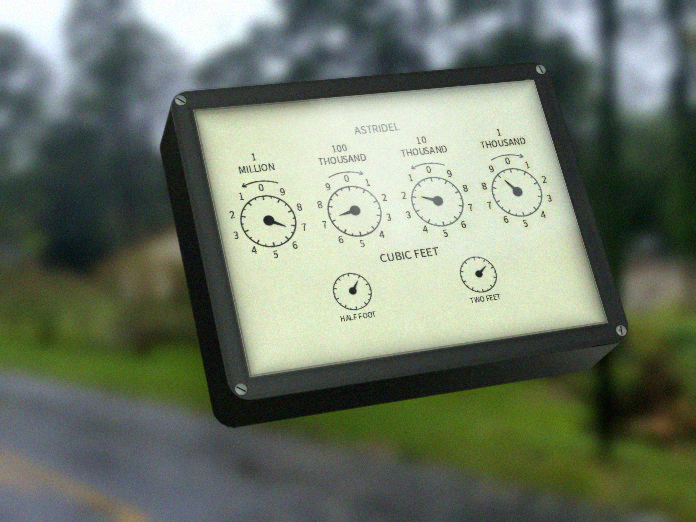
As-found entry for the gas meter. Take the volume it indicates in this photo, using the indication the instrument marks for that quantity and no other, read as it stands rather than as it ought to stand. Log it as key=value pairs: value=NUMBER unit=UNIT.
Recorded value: value=671900 unit=ft³
